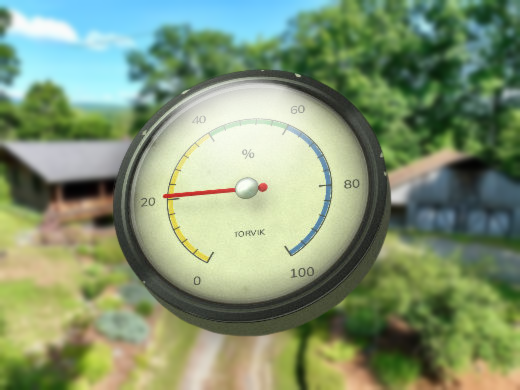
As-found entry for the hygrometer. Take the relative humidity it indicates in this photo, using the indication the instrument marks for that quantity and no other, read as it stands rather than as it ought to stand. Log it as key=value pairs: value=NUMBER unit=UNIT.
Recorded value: value=20 unit=%
